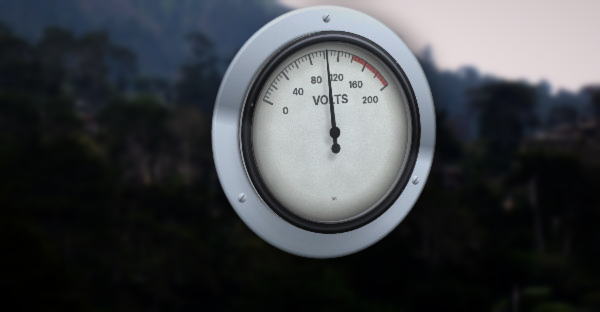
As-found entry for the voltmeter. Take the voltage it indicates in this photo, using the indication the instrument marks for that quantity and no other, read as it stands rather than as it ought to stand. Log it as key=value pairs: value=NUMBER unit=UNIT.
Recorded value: value=100 unit=V
